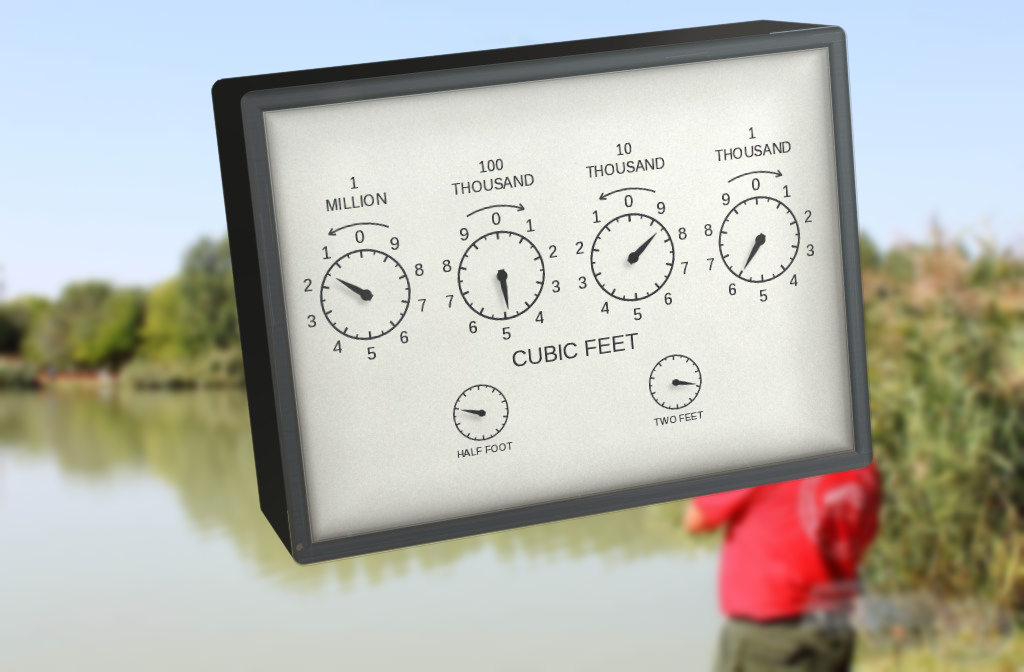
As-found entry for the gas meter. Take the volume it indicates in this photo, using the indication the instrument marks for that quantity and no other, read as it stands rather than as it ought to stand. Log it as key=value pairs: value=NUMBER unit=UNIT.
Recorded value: value=148600 unit=ft³
